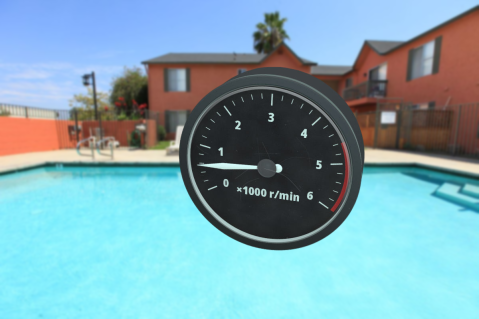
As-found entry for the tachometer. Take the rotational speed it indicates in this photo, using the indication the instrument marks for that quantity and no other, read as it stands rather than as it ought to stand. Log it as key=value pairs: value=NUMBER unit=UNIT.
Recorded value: value=600 unit=rpm
